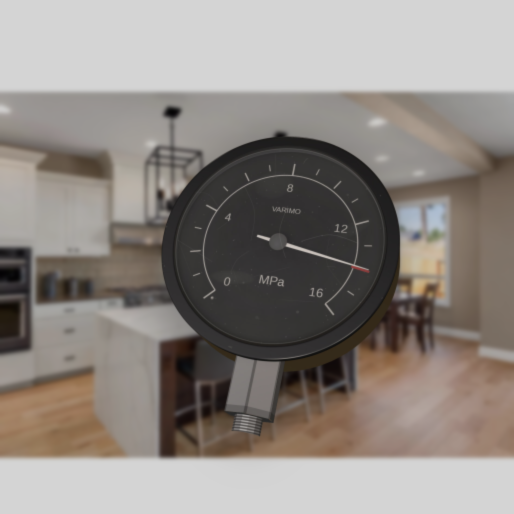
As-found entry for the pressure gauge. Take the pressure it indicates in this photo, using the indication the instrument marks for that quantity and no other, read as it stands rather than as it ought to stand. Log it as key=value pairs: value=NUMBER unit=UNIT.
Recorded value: value=14 unit=MPa
